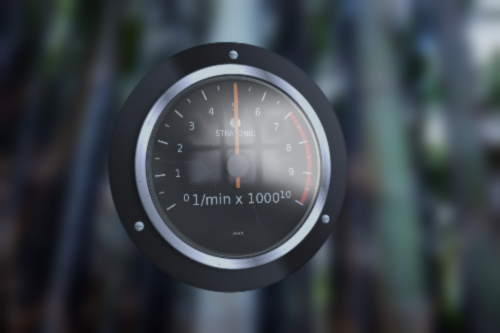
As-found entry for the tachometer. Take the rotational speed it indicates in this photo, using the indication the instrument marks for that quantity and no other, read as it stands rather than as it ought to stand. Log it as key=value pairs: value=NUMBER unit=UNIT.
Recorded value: value=5000 unit=rpm
